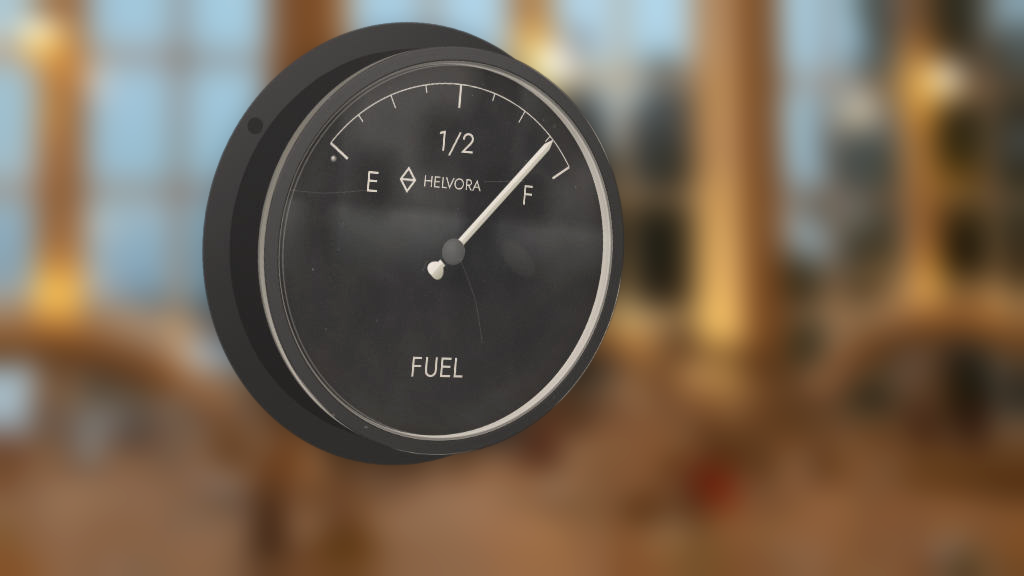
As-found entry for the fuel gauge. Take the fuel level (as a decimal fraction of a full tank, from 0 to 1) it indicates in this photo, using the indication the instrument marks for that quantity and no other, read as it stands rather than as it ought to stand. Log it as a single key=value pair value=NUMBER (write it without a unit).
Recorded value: value=0.875
